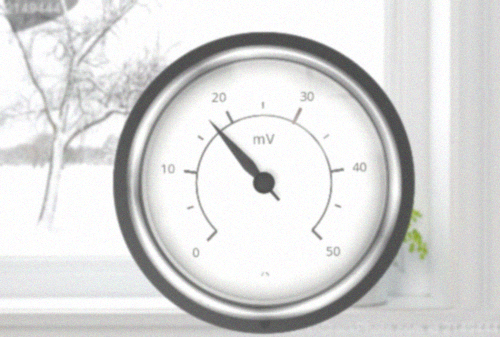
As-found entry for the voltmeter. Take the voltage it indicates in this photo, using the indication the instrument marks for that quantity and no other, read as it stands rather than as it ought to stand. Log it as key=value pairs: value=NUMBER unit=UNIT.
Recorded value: value=17.5 unit=mV
